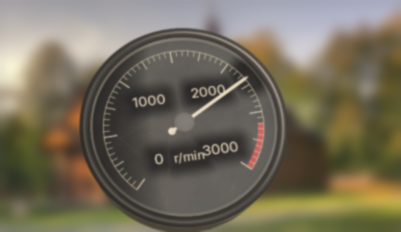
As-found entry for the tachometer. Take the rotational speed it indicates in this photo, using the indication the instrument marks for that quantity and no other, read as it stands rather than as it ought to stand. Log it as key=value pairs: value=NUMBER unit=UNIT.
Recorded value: value=2200 unit=rpm
